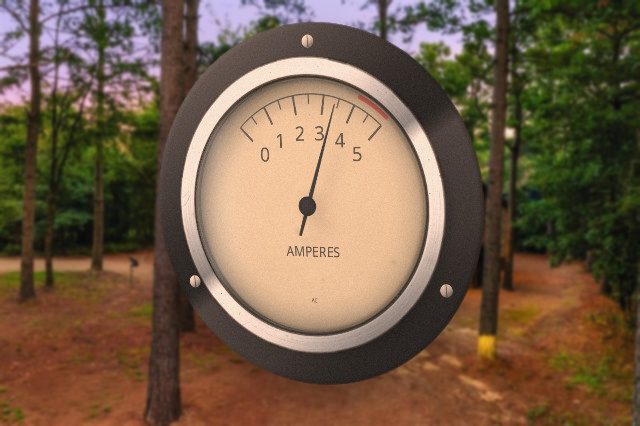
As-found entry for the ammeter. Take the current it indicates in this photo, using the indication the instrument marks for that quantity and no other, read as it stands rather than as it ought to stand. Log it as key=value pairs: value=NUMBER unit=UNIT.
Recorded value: value=3.5 unit=A
